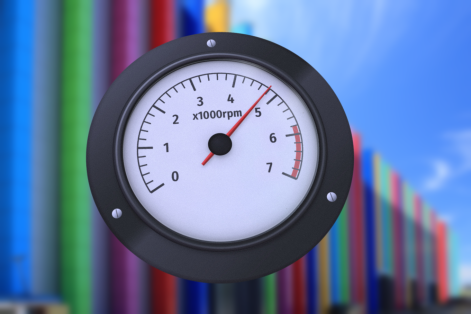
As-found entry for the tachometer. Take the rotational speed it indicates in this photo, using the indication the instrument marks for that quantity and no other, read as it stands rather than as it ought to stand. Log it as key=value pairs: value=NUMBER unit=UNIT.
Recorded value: value=4800 unit=rpm
